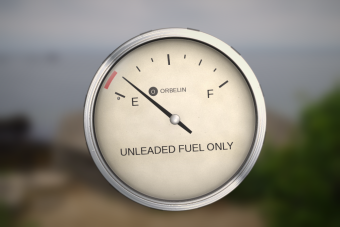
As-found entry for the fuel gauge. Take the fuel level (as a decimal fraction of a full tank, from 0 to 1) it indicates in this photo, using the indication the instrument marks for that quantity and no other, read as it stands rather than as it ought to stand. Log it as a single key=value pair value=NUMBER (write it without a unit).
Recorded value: value=0.125
